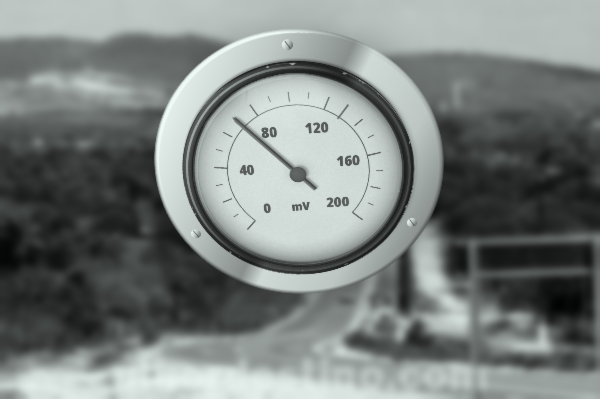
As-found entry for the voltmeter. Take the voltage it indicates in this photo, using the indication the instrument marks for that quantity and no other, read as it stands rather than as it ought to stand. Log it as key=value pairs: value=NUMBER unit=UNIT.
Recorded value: value=70 unit=mV
